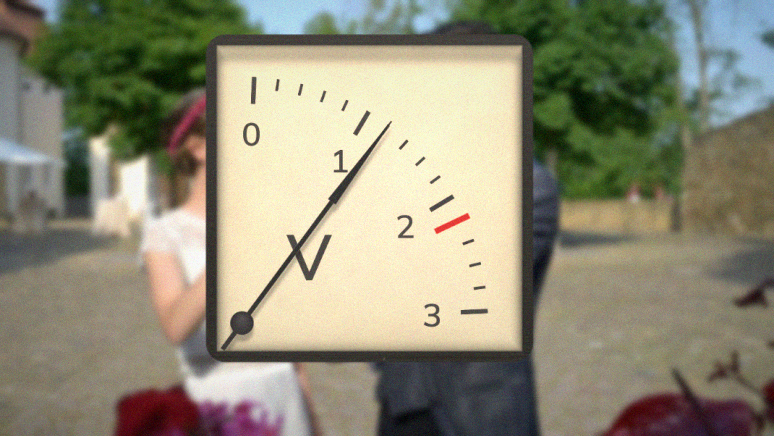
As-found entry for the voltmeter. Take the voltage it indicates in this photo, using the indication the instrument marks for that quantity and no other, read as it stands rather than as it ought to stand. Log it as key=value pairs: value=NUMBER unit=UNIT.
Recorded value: value=1.2 unit=V
